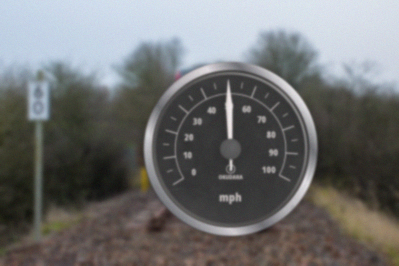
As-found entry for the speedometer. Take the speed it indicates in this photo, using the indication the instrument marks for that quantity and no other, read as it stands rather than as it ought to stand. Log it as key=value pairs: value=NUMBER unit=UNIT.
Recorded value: value=50 unit=mph
